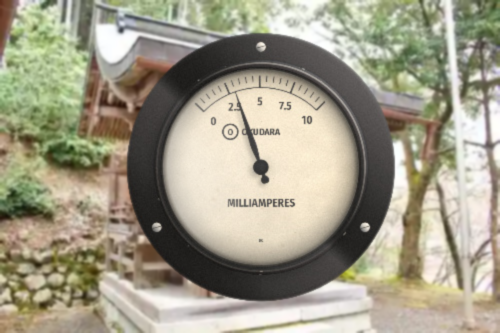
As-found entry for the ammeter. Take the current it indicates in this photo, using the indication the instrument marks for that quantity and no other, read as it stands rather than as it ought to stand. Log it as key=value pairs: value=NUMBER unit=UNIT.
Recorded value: value=3 unit=mA
